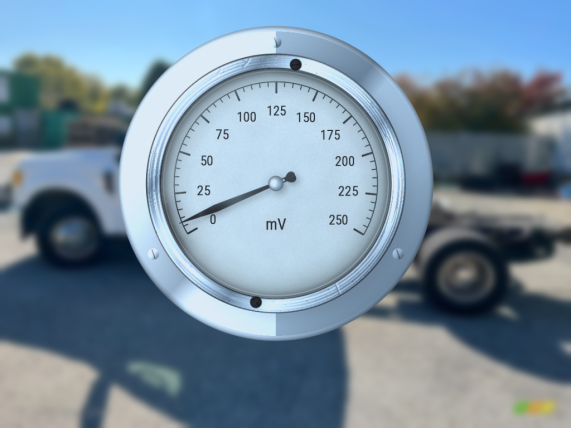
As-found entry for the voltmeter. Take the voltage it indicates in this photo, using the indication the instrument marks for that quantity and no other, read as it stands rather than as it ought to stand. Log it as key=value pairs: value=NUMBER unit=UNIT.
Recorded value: value=7.5 unit=mV
